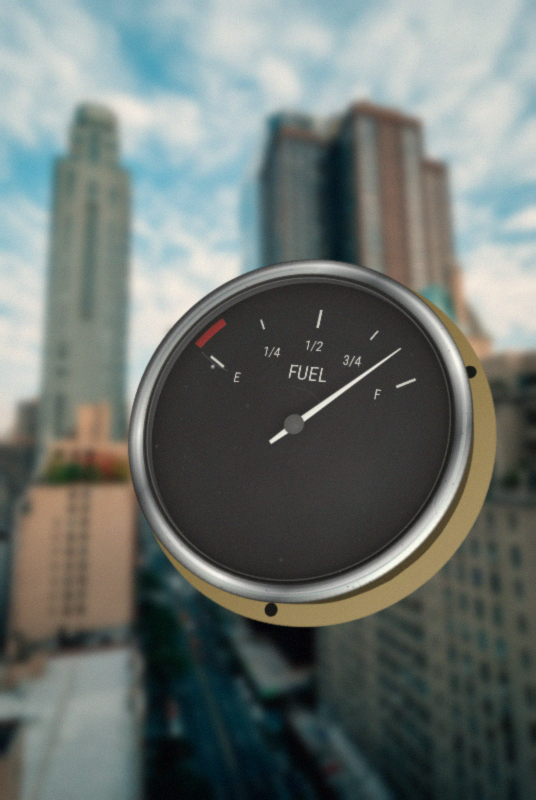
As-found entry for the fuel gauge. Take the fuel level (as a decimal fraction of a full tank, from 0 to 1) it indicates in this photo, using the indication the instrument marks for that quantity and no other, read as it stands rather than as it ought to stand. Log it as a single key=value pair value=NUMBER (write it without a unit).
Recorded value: value=0.875
